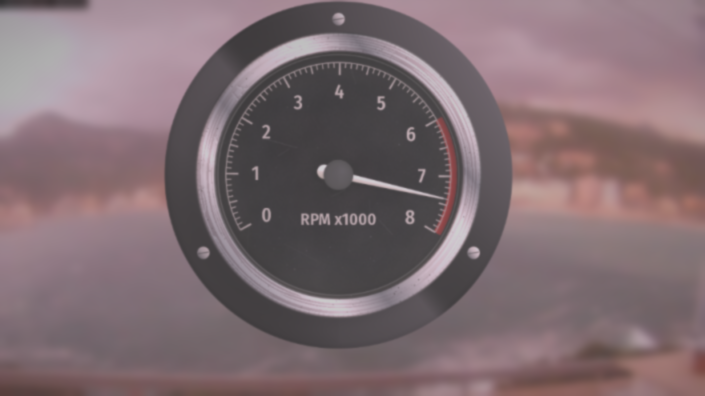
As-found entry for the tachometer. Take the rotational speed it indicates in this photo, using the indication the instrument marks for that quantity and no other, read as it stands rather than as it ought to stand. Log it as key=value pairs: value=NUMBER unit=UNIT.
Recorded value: value=7400 unit=rpm
